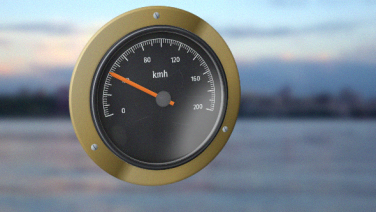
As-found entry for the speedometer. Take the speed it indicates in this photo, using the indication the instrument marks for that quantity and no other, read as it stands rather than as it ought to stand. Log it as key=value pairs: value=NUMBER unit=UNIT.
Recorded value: value=40 unit=km/h
